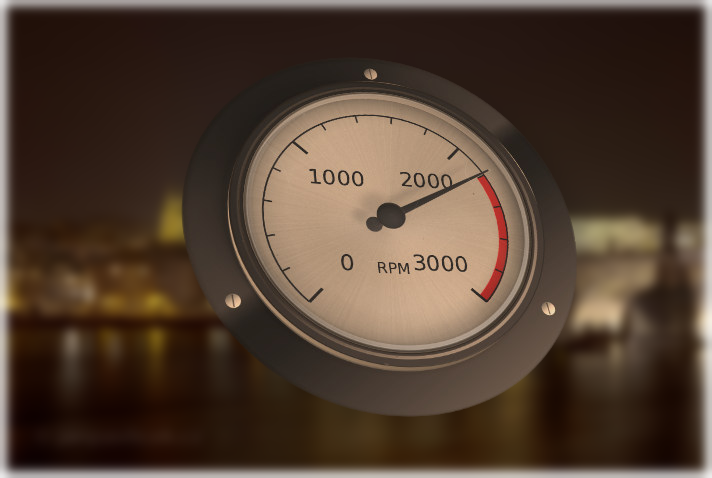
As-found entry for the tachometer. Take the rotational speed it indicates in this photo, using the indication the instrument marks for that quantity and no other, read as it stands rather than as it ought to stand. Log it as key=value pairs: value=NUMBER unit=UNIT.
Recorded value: value=2200 unit=rpm
